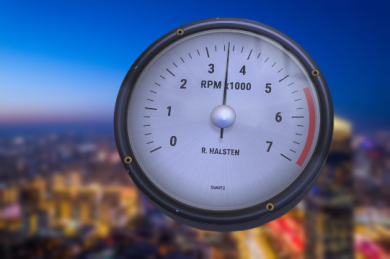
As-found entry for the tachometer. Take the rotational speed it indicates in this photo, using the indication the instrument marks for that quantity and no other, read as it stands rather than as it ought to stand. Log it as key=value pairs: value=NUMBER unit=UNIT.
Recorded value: value=3500 unit=rpm
